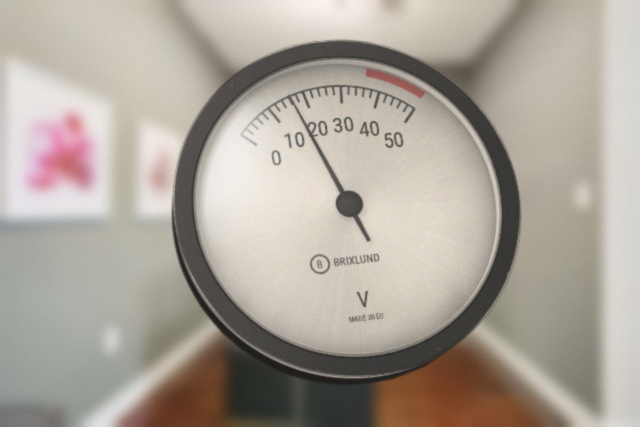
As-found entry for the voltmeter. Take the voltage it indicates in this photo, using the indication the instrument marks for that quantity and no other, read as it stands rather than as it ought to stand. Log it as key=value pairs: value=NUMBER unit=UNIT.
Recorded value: value=16 unit=V
